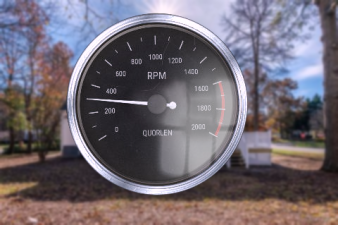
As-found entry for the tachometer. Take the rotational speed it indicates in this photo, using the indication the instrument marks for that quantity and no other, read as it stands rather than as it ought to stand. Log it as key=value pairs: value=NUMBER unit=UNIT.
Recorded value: value=300 unit=rpm
